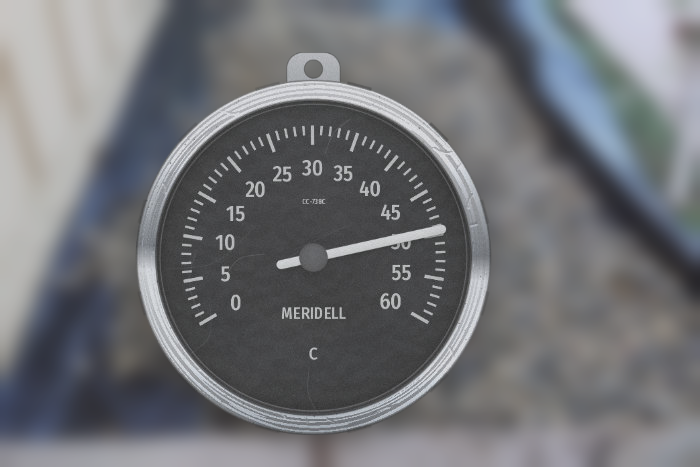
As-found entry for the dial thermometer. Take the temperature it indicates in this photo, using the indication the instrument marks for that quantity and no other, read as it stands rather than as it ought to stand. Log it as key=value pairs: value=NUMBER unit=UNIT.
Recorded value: value=49.5 unit=°C
